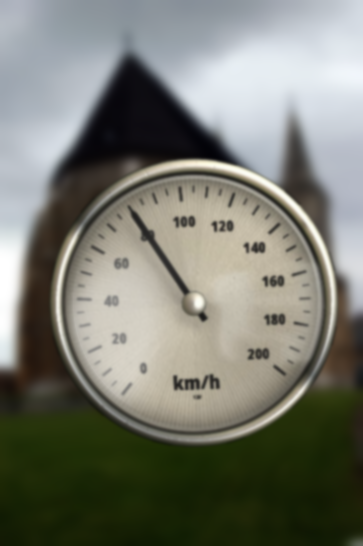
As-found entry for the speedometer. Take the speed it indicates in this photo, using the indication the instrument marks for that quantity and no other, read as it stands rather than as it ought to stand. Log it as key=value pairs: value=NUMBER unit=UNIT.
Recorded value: value=80 unit=km/h
